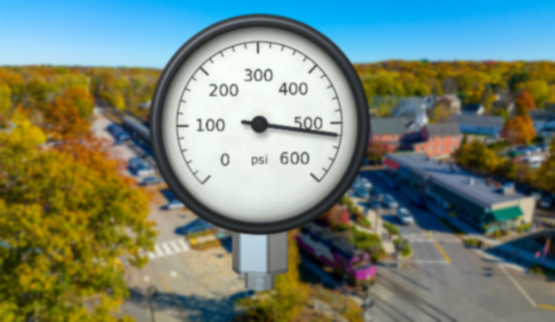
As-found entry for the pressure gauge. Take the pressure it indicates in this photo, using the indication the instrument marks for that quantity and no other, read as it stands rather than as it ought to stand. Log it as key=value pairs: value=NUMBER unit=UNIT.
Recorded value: value=520 unit=psi
